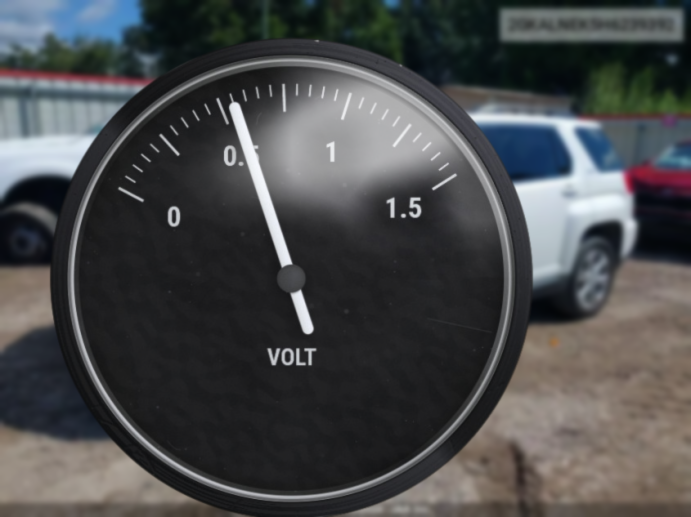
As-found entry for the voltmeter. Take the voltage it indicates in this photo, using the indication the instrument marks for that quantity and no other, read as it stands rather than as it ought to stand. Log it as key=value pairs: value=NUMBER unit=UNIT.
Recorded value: value=0.55 unit=V
